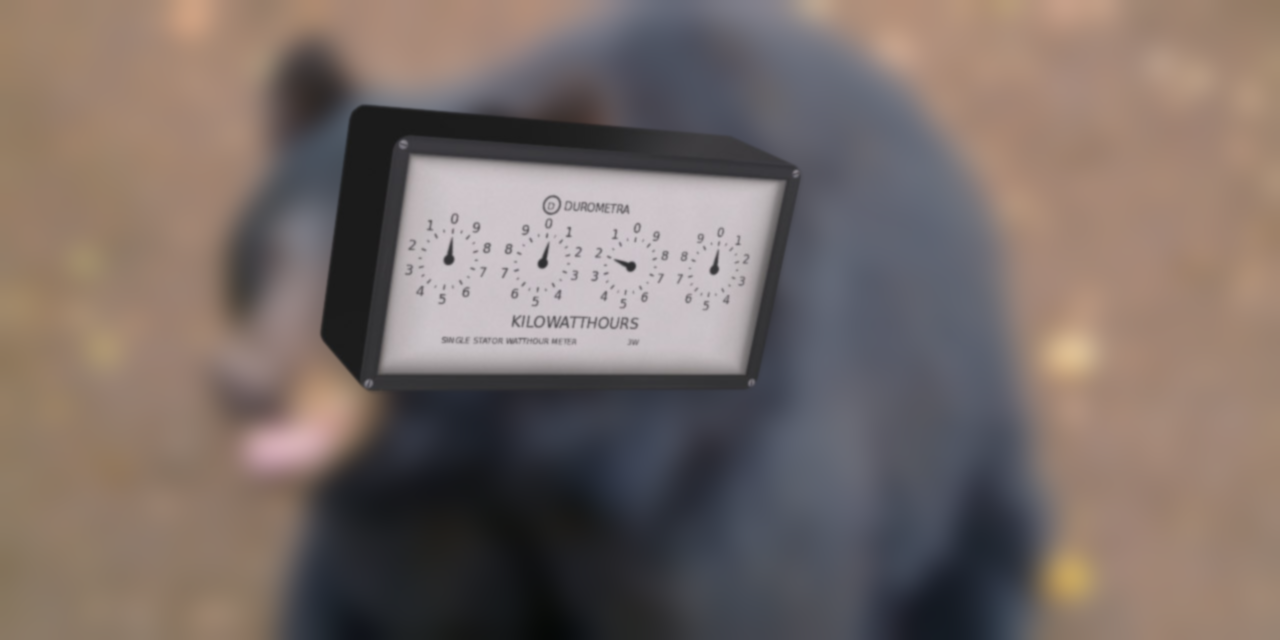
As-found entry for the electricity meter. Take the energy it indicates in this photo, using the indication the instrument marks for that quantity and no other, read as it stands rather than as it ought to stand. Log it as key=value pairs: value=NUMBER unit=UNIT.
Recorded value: value=20 unit=kWh
